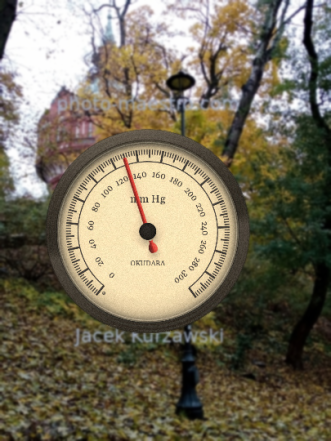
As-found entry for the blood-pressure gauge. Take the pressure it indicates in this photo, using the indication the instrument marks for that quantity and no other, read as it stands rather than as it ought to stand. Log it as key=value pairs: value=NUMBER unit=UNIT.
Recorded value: value=130 unit=mmHg
